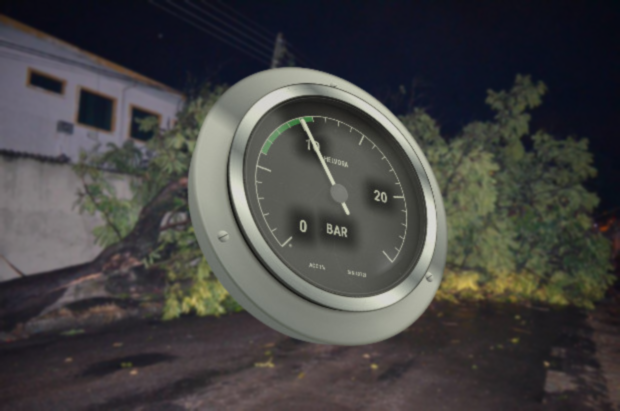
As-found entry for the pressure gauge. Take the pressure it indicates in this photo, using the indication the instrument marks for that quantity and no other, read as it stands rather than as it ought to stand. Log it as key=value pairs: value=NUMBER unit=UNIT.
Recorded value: value=10 unit=bar
